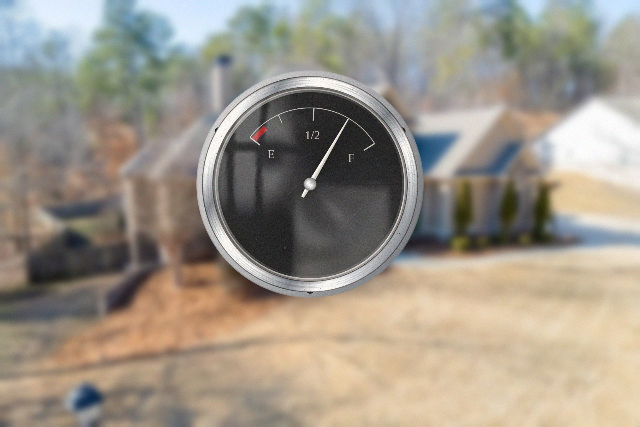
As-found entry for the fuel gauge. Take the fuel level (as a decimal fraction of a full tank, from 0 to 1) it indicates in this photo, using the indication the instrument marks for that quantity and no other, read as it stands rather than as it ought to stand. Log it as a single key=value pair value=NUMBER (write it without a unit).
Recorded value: value=0.75
